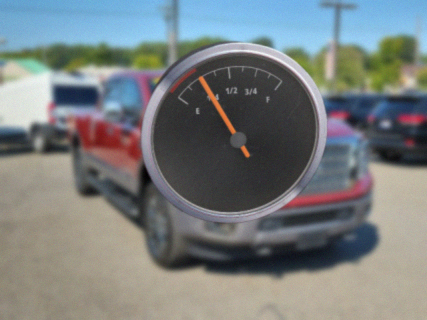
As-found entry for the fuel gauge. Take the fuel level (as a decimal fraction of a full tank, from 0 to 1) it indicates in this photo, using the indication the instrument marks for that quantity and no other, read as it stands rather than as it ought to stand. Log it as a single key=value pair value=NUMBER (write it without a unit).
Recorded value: value=0.25
